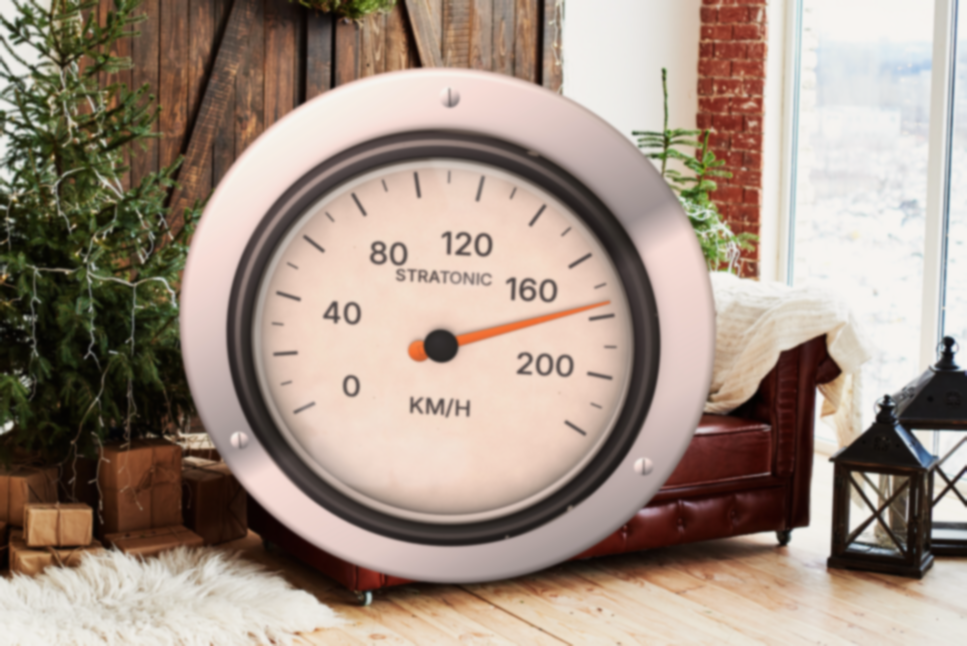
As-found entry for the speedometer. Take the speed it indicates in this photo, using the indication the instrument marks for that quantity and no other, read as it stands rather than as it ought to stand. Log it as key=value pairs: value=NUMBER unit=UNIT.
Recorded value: value=175 unit=km/h
